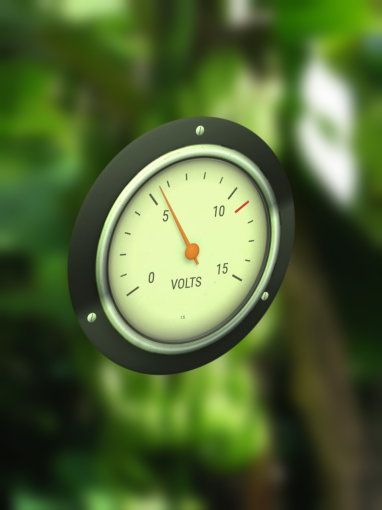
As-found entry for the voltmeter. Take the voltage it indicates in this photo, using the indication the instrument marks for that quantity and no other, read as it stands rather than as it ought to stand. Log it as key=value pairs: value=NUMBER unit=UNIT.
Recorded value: value=5.5 unit=V
